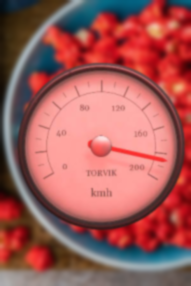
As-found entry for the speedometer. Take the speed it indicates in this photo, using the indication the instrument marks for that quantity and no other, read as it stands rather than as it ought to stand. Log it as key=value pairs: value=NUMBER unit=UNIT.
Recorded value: value=185 unit=km/h
